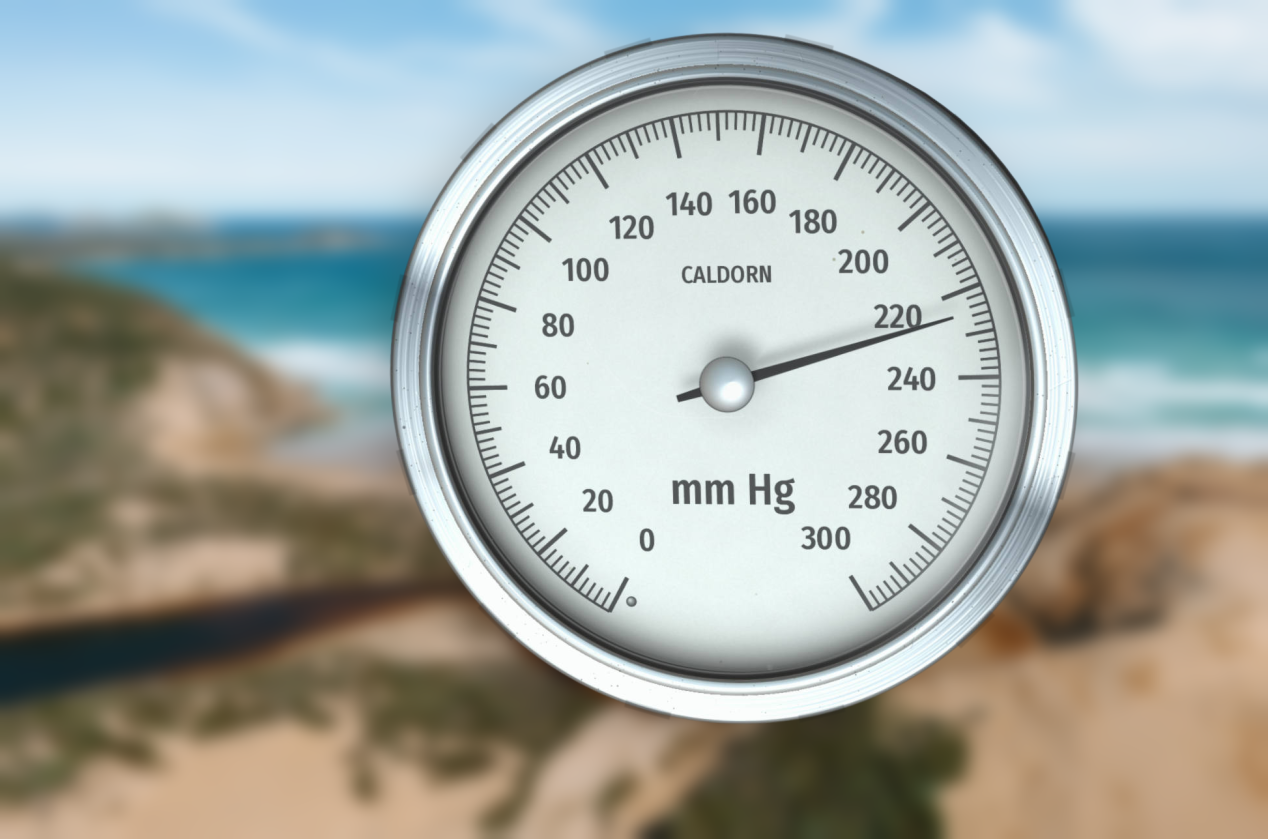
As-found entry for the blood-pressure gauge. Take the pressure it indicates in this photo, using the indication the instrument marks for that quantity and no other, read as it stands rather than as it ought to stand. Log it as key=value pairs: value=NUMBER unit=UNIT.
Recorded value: value=225 unit=mmHg
